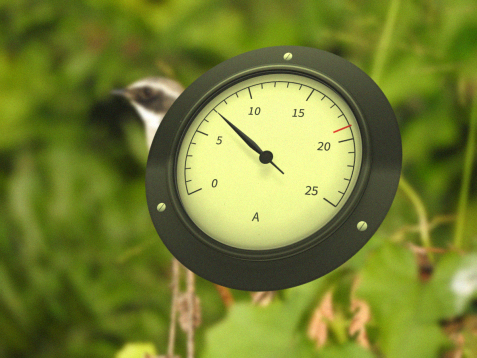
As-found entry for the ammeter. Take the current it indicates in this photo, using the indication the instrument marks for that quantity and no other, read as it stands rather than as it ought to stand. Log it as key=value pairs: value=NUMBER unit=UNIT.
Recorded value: value=7 unit=A
